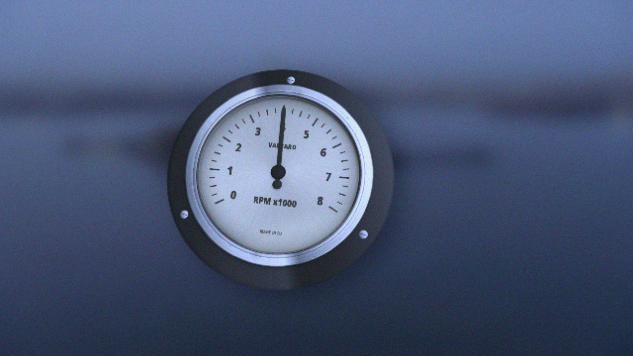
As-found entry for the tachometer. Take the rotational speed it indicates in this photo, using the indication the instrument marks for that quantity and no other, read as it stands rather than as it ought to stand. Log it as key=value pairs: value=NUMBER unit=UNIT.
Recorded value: value=4000 unit=rpm
